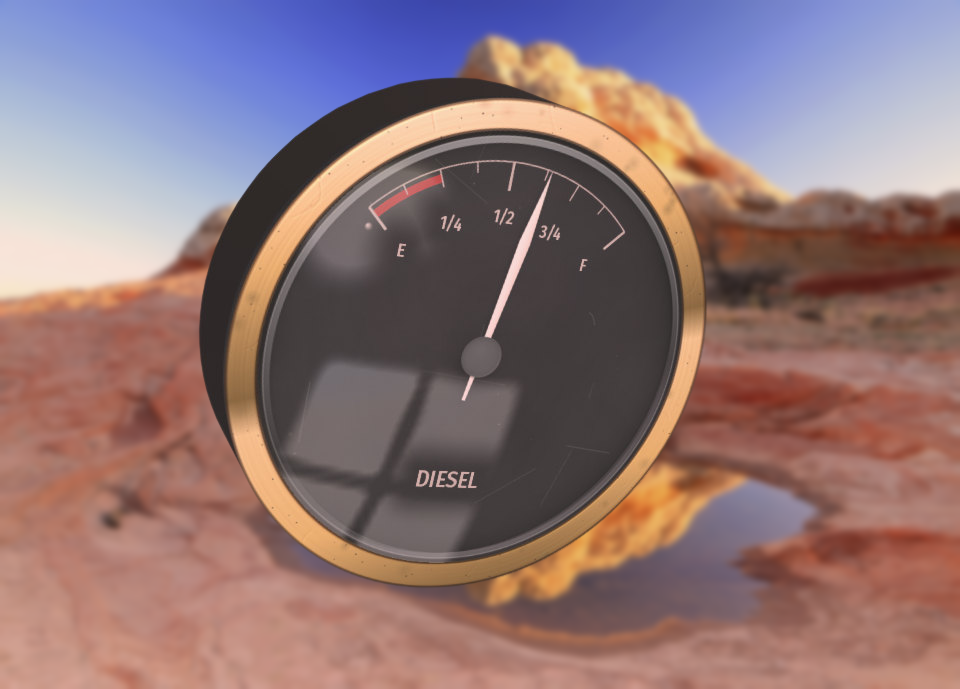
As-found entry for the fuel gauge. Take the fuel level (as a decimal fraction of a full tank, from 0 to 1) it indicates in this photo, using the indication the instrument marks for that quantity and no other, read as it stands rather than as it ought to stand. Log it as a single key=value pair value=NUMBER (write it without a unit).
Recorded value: value=0.625
